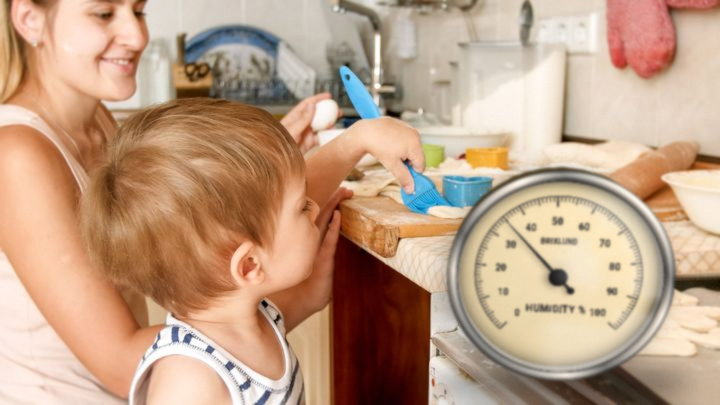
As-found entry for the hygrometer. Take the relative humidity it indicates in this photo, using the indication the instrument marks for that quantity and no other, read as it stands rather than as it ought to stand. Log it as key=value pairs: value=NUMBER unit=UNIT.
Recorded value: value=35 unit=%
